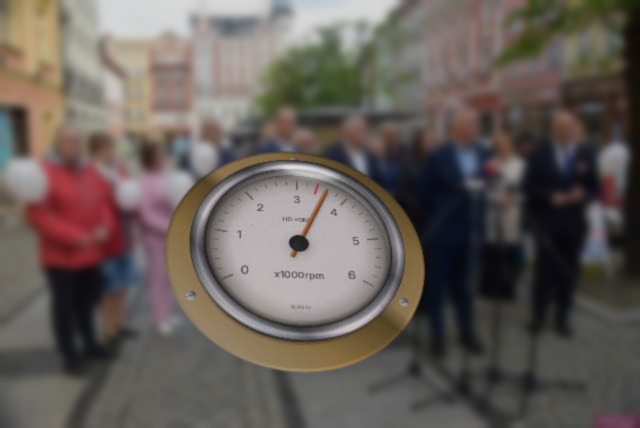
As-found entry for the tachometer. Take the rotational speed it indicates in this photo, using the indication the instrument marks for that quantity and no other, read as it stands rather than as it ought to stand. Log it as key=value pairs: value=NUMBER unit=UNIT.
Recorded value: value=3600 unit=rpm
